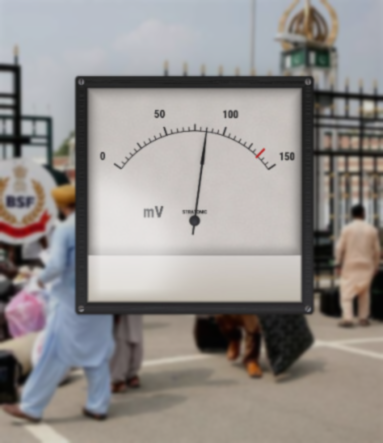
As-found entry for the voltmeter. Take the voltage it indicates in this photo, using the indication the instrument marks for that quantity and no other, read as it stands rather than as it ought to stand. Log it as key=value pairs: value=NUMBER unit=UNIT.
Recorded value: value=85 unit=mV
